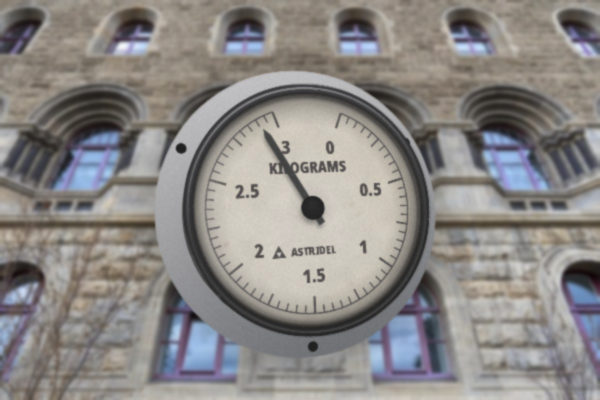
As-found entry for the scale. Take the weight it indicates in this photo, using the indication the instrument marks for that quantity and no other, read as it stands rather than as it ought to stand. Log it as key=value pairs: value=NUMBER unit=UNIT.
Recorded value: value=2.9 unit=kg
